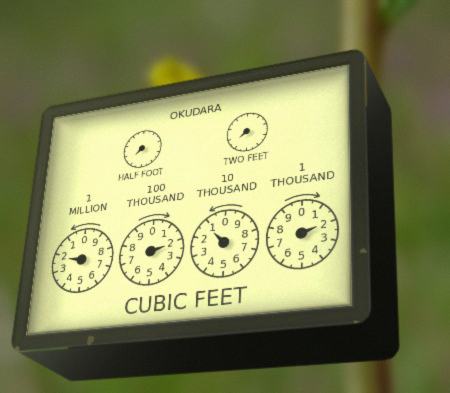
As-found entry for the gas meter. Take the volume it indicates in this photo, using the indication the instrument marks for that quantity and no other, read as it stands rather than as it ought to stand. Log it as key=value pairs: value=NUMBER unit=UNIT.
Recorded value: value=221200 unit=ft³
